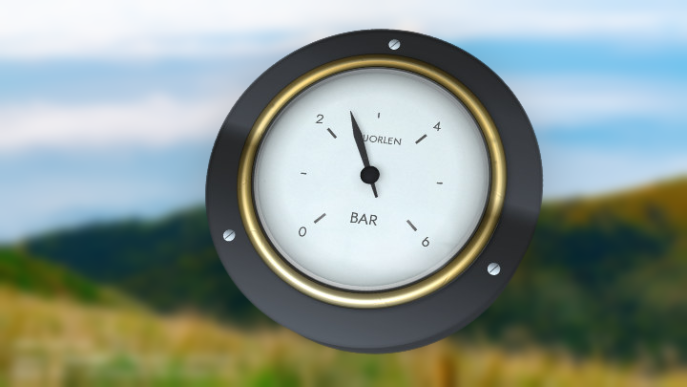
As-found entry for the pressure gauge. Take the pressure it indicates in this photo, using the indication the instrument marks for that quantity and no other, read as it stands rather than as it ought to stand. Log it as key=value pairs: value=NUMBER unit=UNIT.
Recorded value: value=2.5 unit=bar
